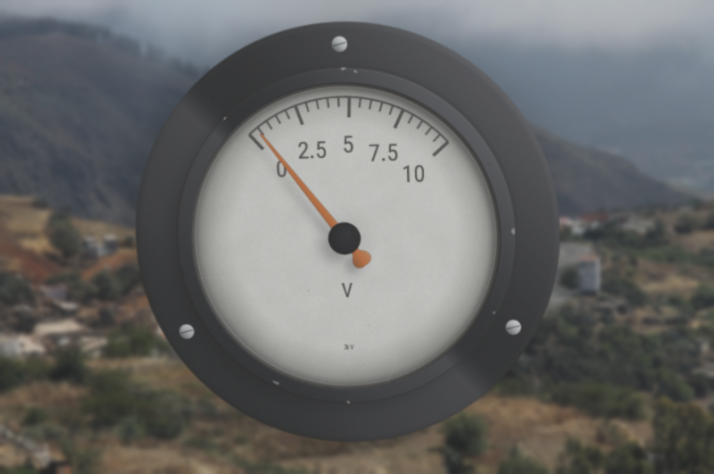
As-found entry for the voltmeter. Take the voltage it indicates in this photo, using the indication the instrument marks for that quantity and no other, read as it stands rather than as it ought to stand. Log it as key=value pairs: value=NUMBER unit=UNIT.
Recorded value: value=0.5 unit=V
